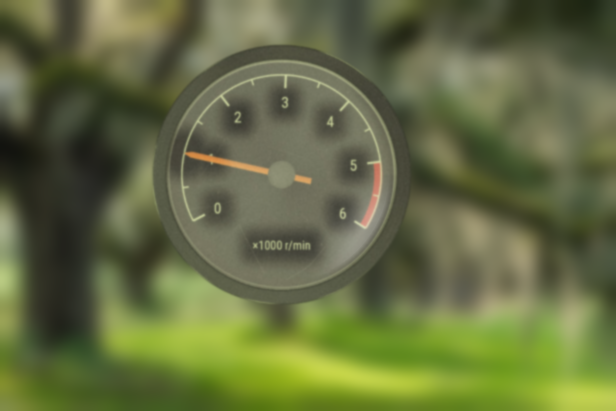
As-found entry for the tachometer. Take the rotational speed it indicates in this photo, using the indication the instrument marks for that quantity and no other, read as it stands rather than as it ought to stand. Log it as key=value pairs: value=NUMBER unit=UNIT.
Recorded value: value=1000 unit=rpm
